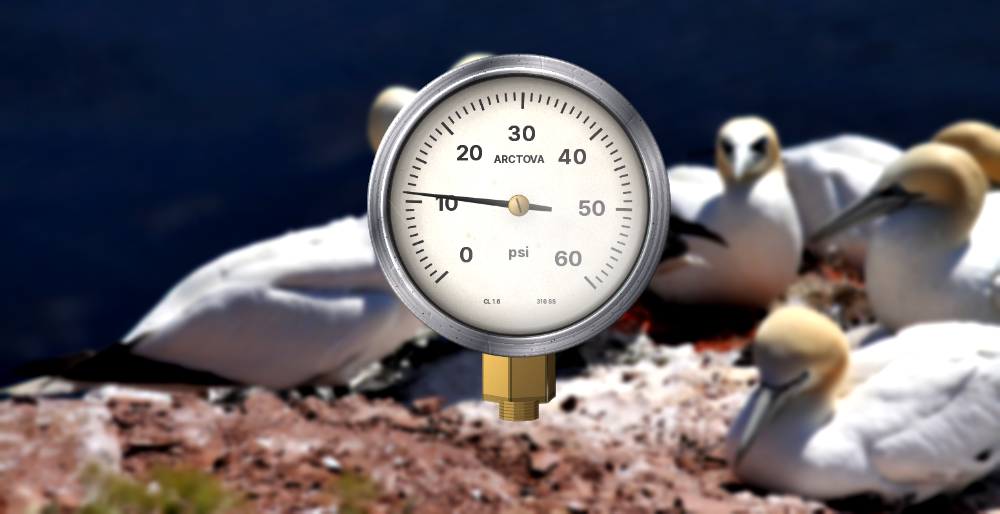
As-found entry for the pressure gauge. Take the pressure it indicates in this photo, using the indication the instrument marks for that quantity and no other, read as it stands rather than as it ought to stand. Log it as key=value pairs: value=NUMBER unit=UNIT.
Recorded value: value=11 unit=psi
